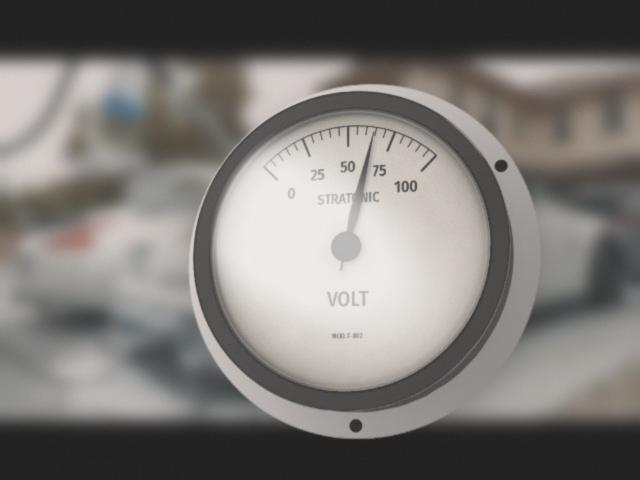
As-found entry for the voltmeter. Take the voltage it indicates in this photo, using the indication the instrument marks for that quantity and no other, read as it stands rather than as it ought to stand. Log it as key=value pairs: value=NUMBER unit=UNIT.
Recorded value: value=65 unit=V
